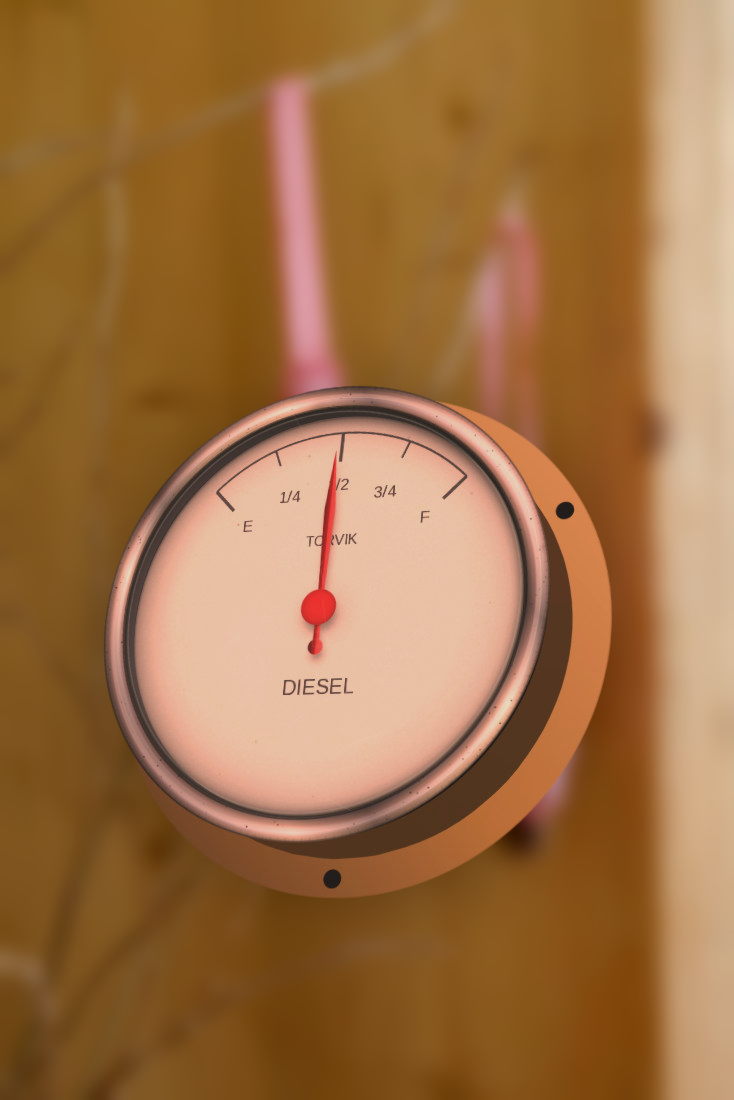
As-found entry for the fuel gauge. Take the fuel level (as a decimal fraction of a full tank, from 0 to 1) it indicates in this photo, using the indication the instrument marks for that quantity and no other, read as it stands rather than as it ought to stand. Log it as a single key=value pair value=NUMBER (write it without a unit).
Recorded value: value=0.5
